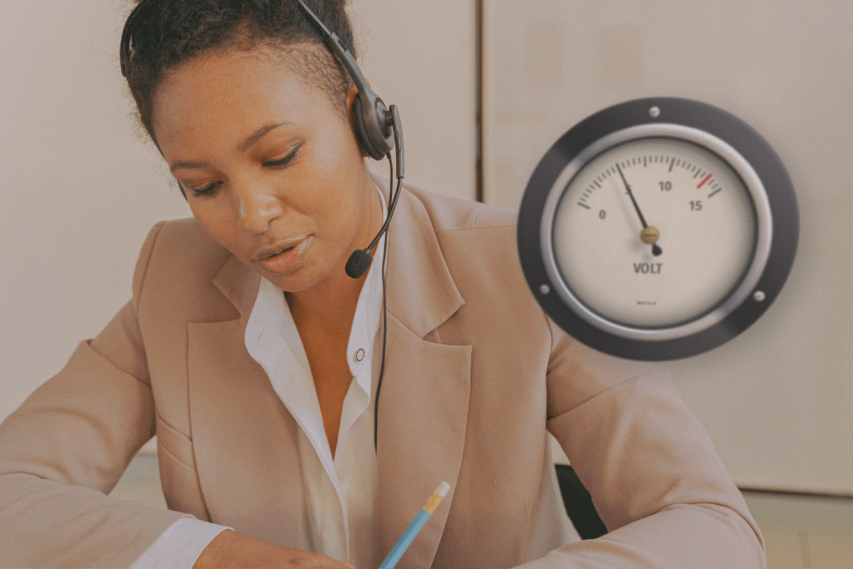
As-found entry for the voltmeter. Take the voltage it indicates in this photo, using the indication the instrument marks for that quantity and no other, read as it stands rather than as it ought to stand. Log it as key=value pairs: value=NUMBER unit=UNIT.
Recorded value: value=5 unit=V
